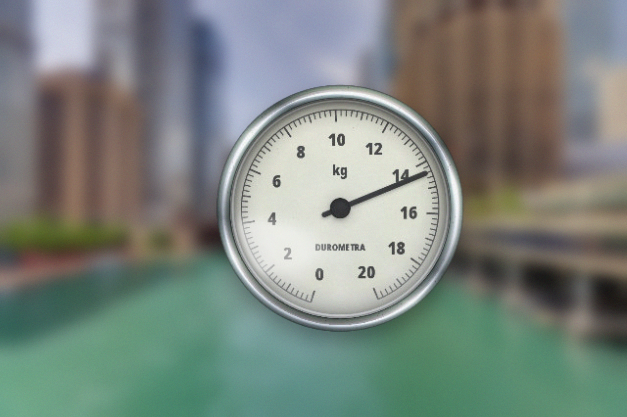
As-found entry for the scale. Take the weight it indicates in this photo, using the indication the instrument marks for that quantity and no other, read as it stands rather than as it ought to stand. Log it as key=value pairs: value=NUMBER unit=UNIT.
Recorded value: value=14.4 unit=kg
